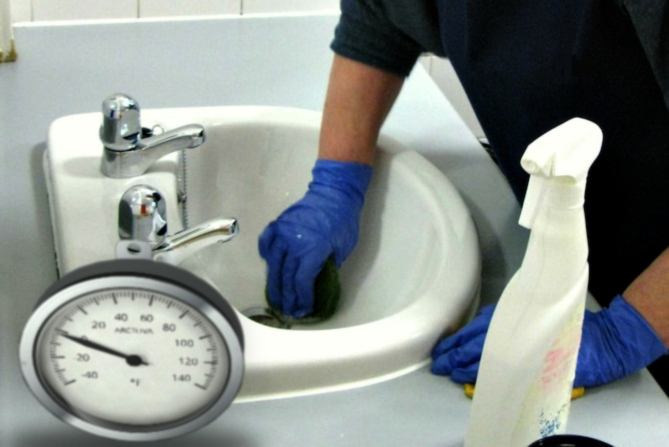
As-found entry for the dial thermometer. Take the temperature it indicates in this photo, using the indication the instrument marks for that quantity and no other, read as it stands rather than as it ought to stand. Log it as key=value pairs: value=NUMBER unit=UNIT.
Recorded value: value=0 unit=°F
